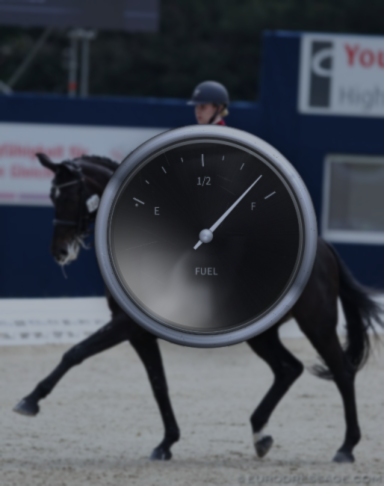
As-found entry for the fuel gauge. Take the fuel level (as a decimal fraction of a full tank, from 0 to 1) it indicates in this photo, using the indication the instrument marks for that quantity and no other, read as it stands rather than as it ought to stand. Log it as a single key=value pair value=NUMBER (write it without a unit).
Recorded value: value=0.875
